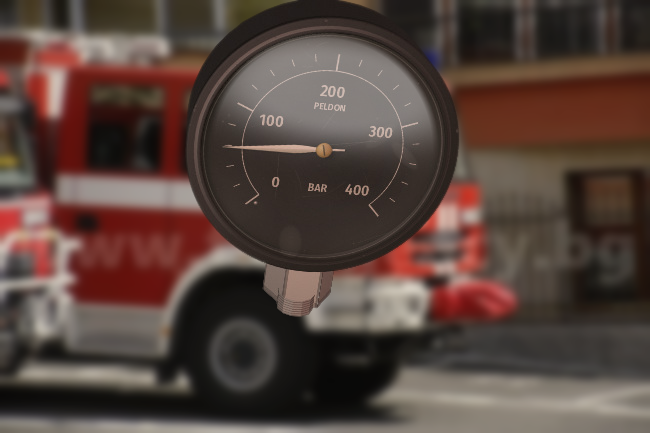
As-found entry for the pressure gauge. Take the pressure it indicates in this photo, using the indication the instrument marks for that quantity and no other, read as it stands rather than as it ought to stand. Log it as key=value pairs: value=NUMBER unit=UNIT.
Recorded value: value=60 unit=bar
